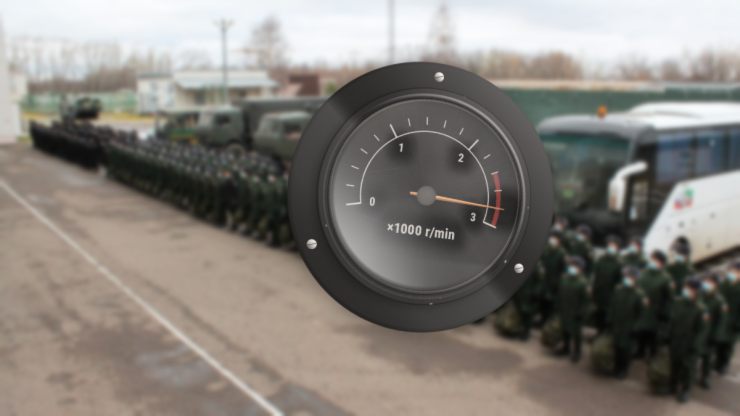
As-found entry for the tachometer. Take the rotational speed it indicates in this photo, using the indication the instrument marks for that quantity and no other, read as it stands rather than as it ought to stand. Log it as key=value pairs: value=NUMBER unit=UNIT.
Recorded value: value=2800 unit=rpm
